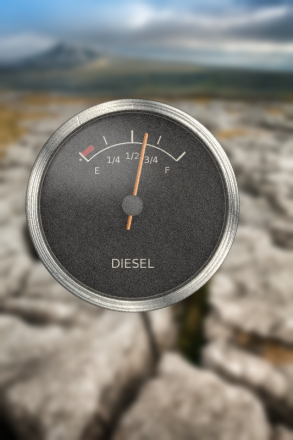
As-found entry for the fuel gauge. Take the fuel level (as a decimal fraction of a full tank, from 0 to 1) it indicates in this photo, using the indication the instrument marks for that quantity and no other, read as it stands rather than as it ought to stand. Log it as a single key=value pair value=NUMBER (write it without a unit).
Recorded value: value=0.625
